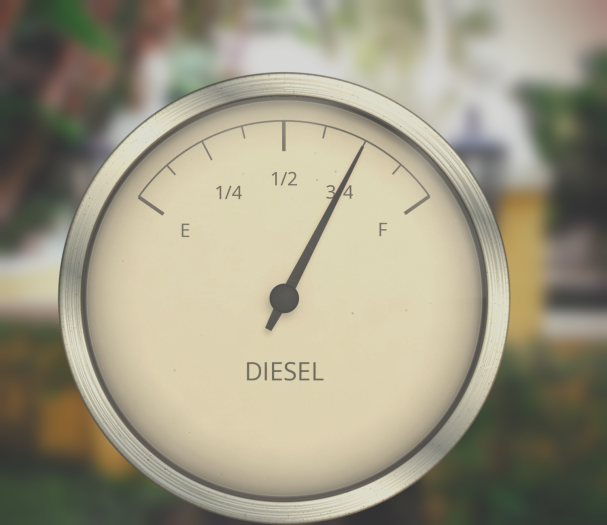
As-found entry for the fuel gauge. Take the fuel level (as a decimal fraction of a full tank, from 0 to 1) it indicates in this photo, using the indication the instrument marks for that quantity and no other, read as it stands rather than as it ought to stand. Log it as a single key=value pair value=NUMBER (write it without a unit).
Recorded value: value=0.75
